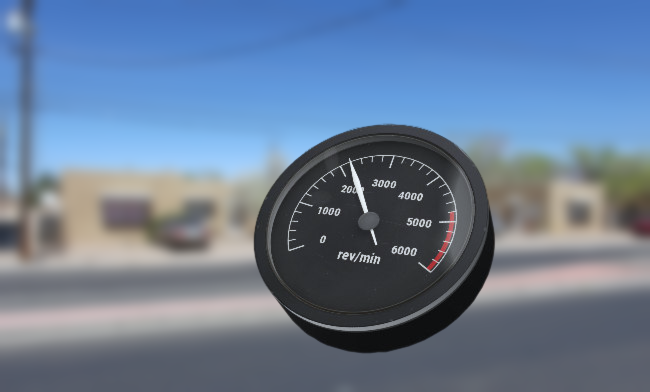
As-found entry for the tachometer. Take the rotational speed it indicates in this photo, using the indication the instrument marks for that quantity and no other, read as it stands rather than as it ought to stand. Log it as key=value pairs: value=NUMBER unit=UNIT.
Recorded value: value=2200 unit=rpm
